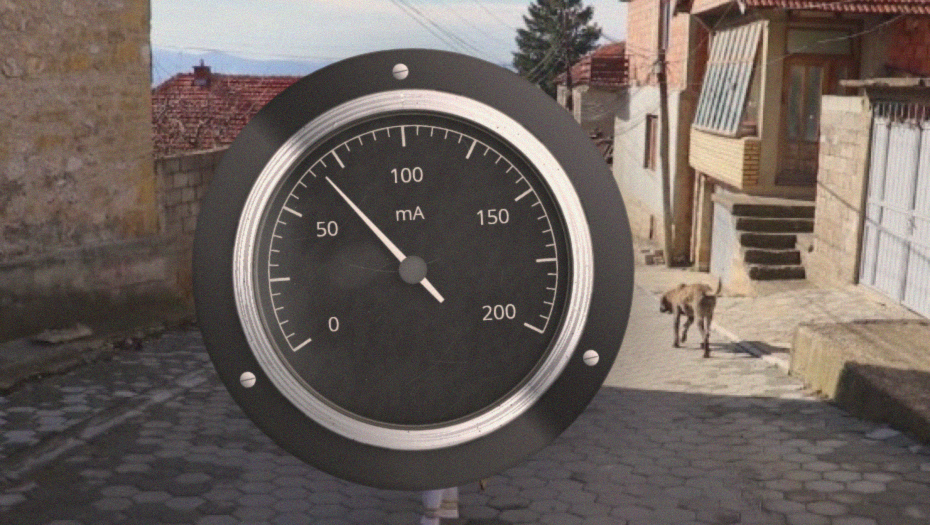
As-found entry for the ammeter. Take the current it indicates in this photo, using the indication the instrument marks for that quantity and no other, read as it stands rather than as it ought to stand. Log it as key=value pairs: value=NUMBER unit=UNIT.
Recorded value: value=67.5 unit=mA
